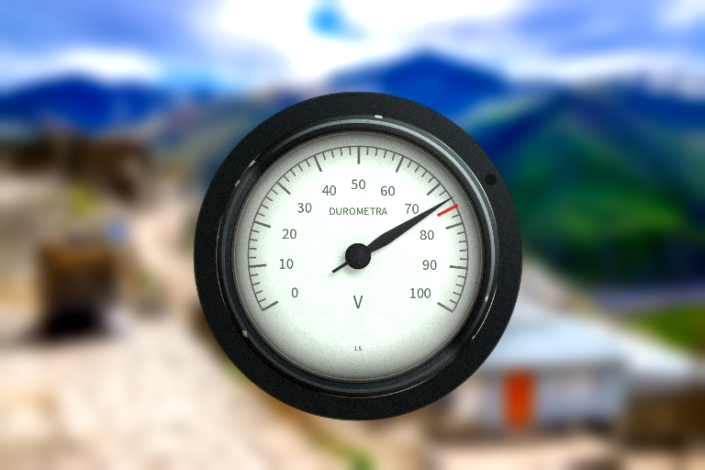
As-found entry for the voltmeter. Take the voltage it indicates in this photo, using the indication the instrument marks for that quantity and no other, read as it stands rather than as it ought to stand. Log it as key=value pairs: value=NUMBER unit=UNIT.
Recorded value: value=74 unit=V
